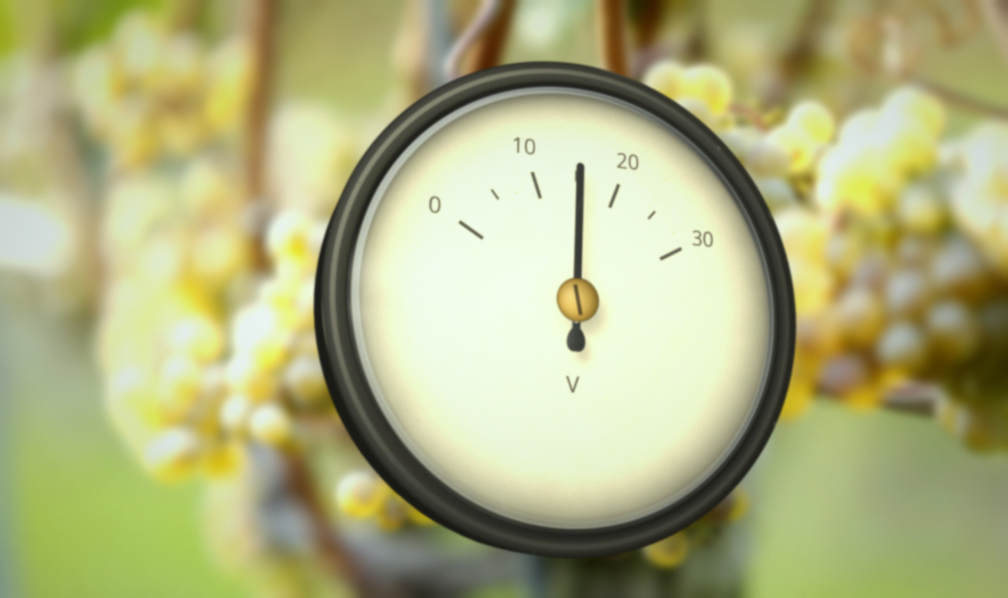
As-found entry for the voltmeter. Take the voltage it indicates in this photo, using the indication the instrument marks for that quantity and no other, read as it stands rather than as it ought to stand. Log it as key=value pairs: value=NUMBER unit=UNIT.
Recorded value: value=15 unit=V
